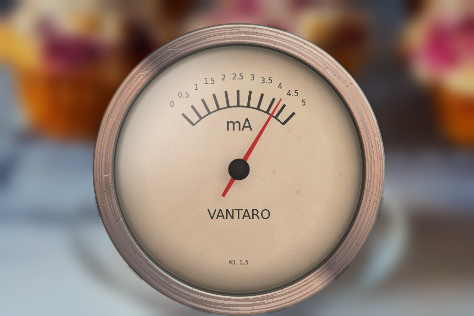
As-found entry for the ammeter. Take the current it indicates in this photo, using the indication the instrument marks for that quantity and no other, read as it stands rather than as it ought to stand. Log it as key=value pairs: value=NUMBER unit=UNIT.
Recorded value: value=4.25 unit=mA
